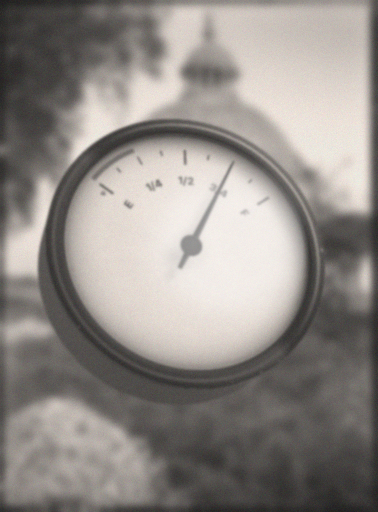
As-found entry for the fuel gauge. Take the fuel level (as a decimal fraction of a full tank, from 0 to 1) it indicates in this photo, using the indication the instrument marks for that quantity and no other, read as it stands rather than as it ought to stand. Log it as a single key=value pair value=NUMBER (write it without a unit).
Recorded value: value=0.75
